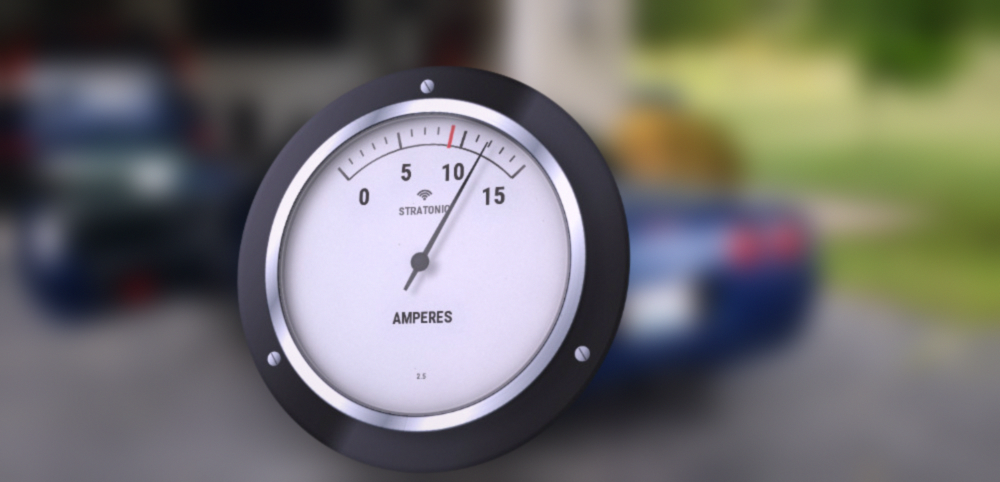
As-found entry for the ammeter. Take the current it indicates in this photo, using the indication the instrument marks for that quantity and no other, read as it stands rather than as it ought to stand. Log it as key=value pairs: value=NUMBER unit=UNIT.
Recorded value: value=12 unit=A
